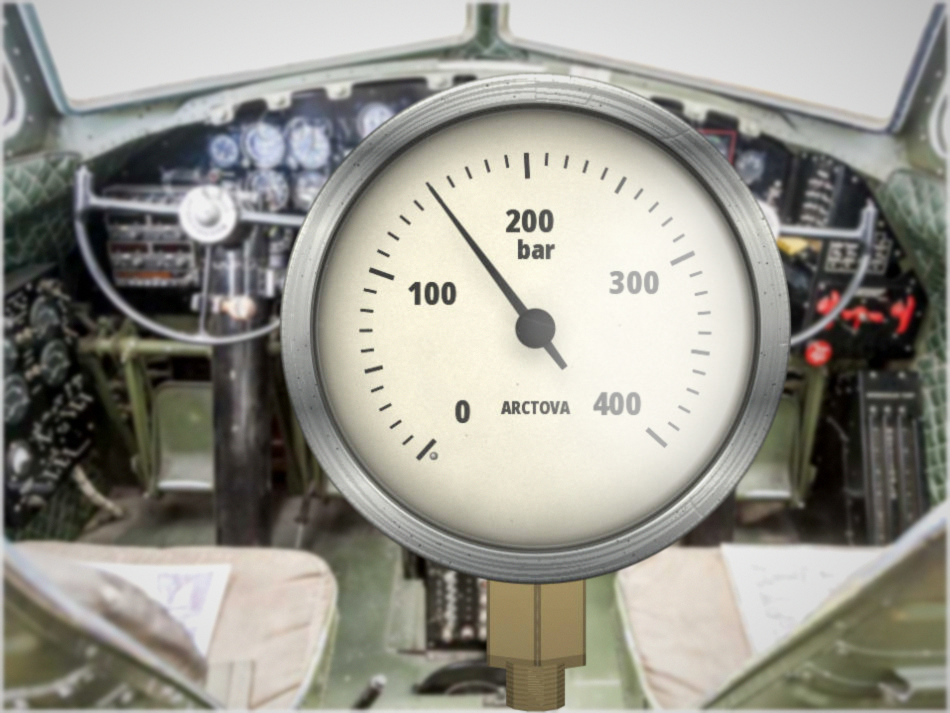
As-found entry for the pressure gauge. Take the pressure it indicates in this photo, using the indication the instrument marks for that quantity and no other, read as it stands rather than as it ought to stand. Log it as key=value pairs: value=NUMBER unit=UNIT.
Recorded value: value=150 unit=bar
